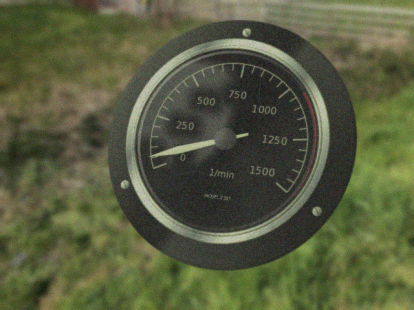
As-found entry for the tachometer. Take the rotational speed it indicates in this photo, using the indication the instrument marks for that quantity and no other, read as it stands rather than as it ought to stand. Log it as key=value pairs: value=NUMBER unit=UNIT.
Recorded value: value=50 unit=rpm
